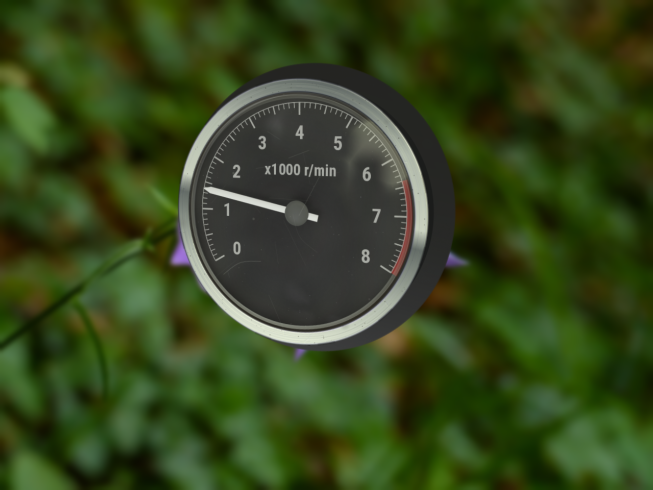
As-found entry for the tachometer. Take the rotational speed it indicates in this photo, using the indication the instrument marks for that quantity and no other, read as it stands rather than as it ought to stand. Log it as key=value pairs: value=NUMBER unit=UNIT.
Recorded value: value=1400 unit=rpm
